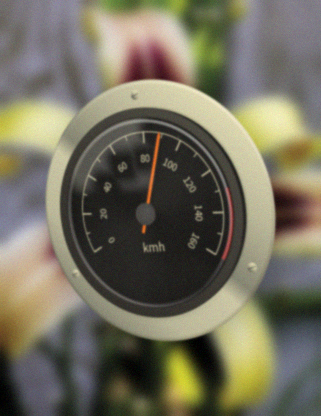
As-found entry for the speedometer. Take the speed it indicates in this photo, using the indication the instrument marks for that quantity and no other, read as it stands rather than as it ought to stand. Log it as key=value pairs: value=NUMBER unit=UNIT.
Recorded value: value=90 unit=km/h
